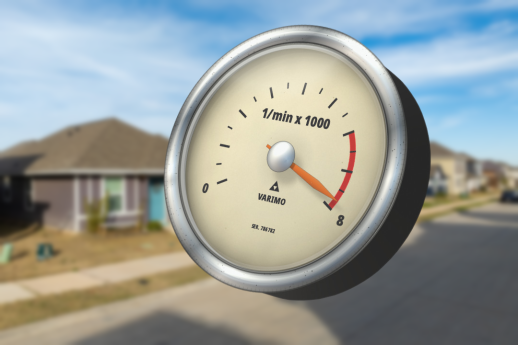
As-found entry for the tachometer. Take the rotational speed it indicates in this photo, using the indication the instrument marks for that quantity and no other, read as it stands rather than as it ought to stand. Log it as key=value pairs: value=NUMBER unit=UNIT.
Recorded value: value=7750 unit=rpm
